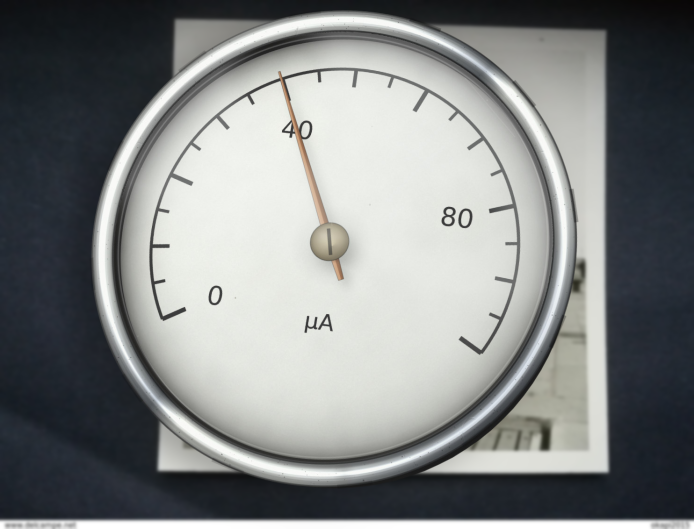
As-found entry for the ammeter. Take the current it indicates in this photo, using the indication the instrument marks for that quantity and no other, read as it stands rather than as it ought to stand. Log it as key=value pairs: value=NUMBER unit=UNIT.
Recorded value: value=40 unit=µA
